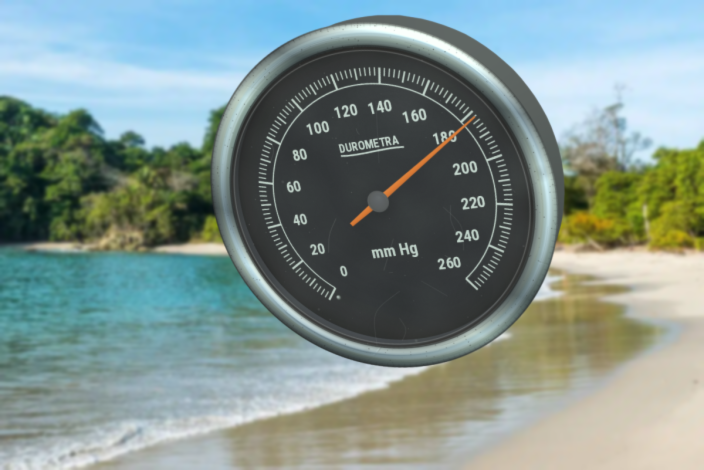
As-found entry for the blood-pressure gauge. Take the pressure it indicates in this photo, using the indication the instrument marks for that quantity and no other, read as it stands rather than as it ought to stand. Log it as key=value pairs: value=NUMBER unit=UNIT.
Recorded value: value=182 unit=mmHg
